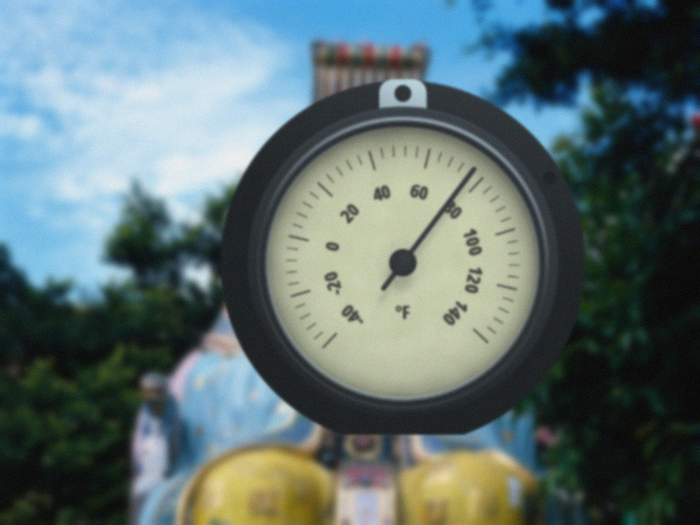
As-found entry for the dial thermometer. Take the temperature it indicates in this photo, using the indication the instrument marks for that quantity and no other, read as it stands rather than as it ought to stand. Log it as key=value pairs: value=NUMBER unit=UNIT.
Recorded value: value=76 unit=°F
